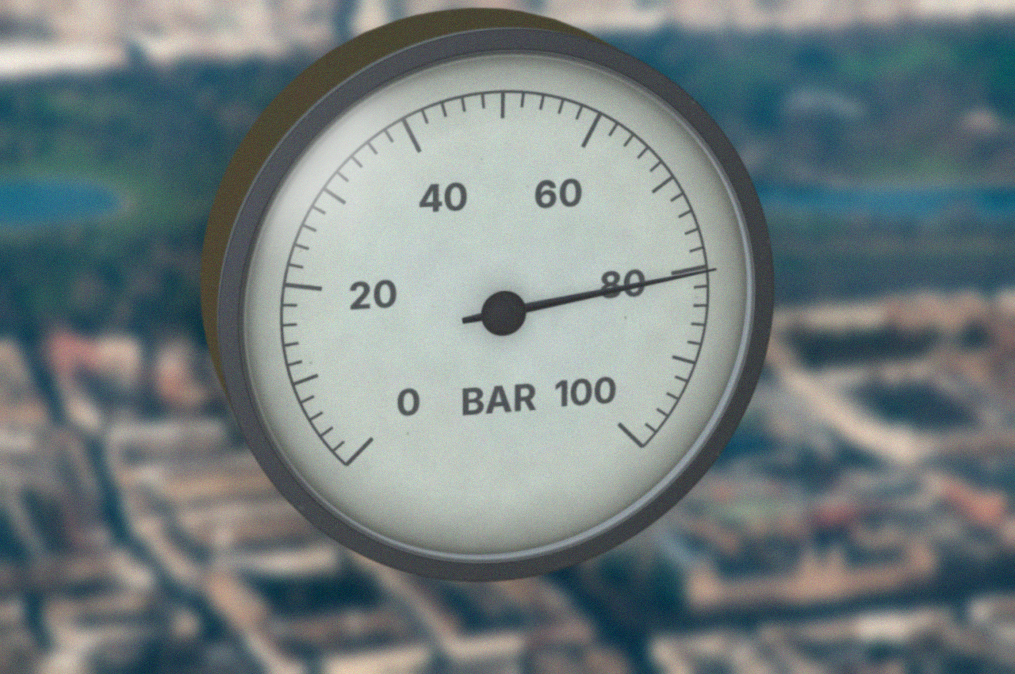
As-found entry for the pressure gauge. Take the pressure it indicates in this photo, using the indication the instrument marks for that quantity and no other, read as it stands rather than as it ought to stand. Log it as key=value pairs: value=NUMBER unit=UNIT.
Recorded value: value=80 unit=bar
